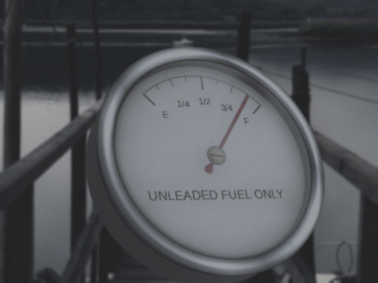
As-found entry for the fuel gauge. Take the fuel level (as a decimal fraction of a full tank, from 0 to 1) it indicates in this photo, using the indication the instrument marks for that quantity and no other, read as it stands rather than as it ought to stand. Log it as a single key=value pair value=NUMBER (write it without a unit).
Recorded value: value=0.875
